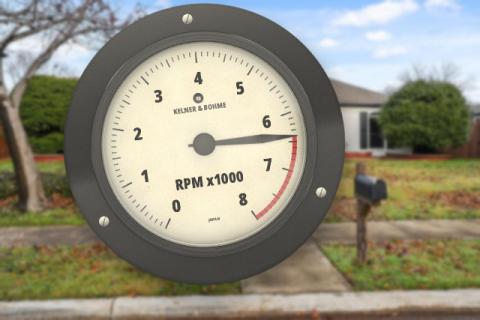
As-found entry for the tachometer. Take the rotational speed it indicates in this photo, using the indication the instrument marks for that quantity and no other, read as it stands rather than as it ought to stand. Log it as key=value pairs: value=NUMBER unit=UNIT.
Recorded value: value=6400 unit=rpm
